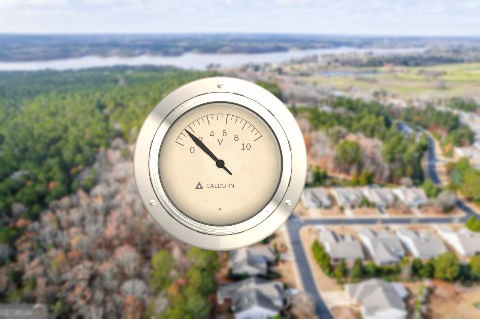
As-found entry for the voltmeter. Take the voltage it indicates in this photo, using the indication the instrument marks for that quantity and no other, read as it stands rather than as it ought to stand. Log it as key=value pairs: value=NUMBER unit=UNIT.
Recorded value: value=1.5 unit=V
